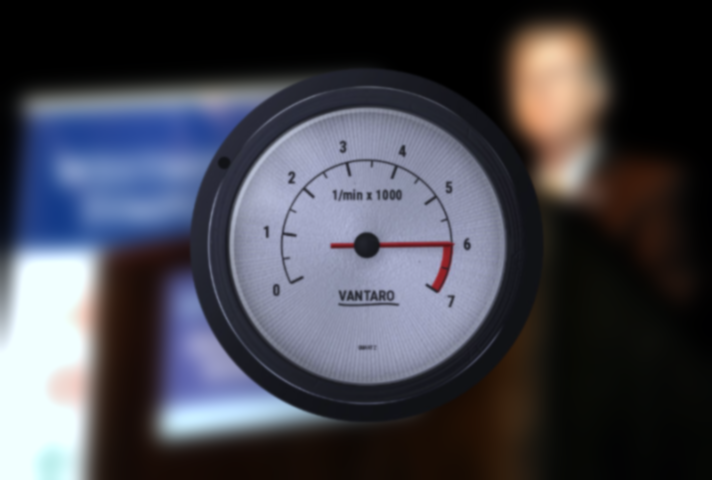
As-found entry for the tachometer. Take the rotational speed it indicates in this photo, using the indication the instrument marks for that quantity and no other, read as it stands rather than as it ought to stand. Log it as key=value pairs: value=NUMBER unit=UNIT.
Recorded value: value=6000 unit=rpm
